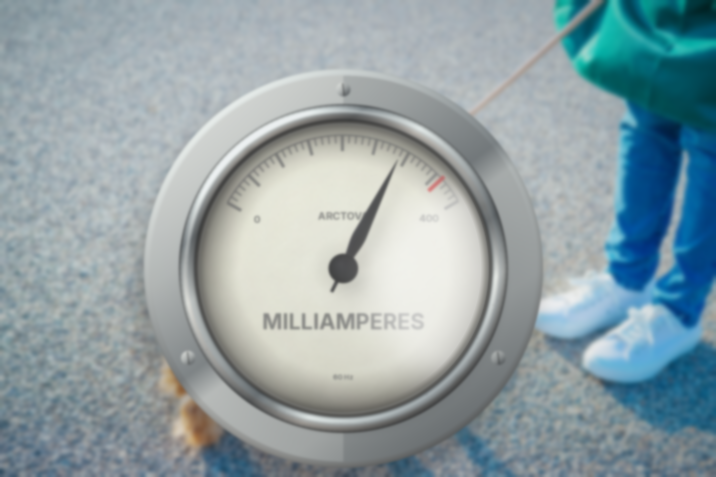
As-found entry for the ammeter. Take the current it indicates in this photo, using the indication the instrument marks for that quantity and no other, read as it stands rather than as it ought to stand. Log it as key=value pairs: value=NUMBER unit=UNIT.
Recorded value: value=290 unit=mA
